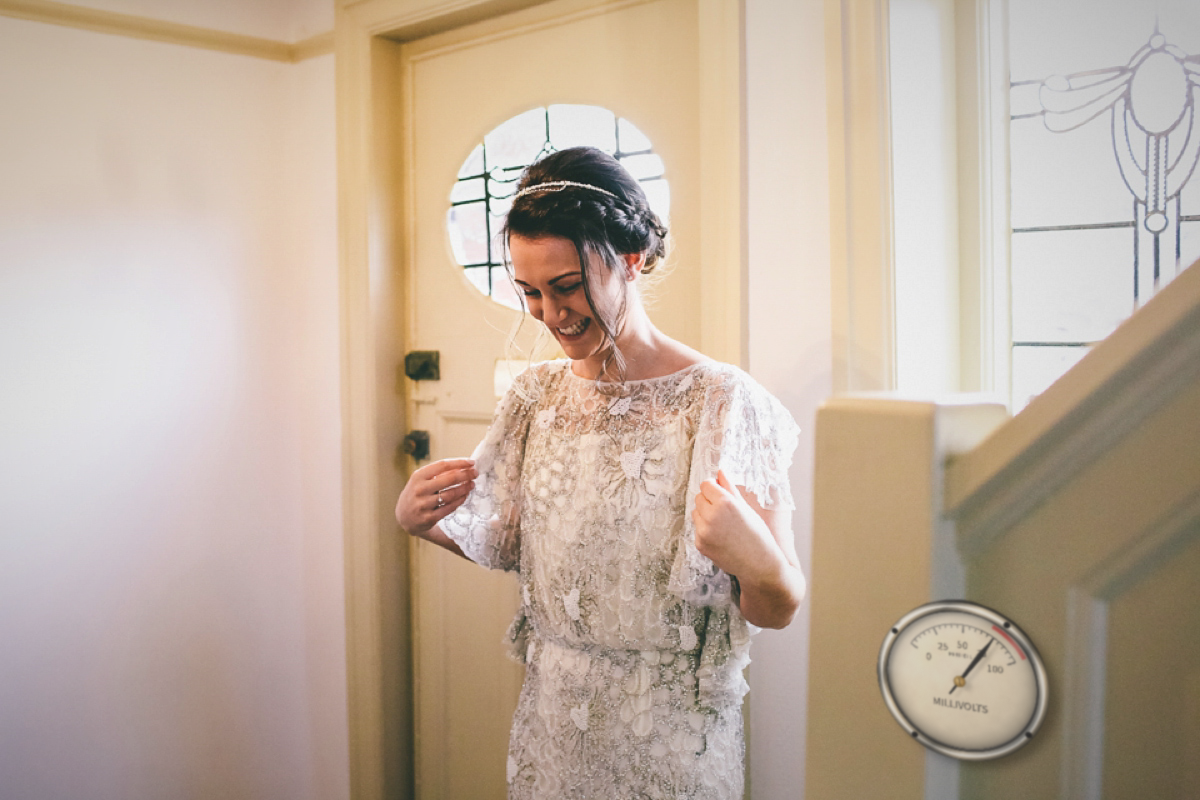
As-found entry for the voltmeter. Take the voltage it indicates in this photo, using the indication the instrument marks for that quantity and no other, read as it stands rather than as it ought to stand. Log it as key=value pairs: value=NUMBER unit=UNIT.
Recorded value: value=75 unit=mV
